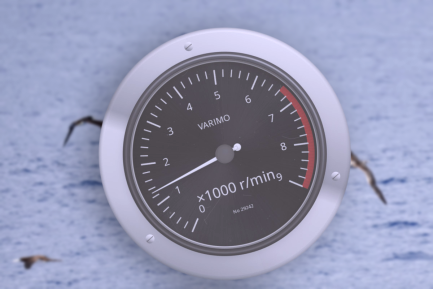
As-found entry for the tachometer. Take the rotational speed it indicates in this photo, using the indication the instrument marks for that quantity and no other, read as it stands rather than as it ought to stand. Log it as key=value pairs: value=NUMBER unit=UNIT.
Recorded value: value=1300 unit=rpm
